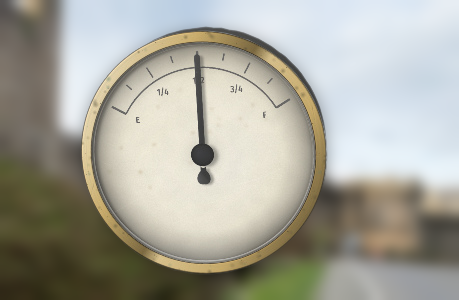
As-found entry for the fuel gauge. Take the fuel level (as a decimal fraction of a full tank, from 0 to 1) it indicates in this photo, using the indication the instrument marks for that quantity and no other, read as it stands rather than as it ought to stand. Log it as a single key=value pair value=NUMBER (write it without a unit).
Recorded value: value=0.5
